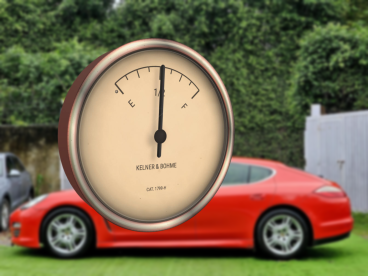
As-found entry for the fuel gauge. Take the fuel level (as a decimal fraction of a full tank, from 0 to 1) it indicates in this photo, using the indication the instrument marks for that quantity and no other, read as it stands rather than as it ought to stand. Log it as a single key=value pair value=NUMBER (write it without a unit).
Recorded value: value=0.5
